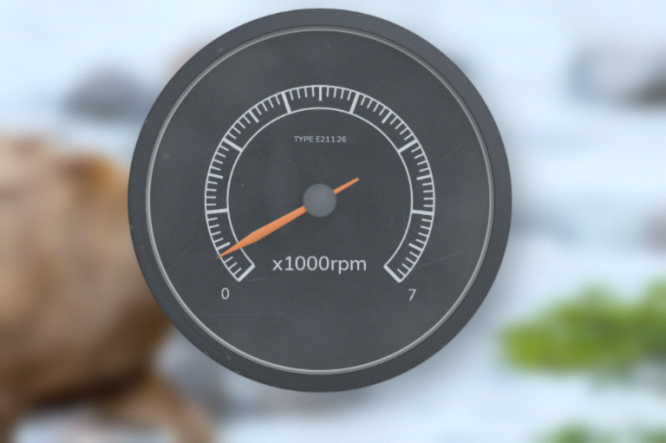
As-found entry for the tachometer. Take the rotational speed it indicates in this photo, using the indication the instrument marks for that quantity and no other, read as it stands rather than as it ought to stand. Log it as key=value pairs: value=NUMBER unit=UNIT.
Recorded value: value=400 unit=rpm
